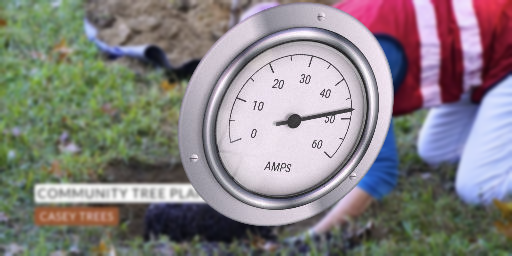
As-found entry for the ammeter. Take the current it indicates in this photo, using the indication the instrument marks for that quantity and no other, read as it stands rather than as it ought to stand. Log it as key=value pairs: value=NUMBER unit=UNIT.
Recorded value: value=47.5 unit=A
